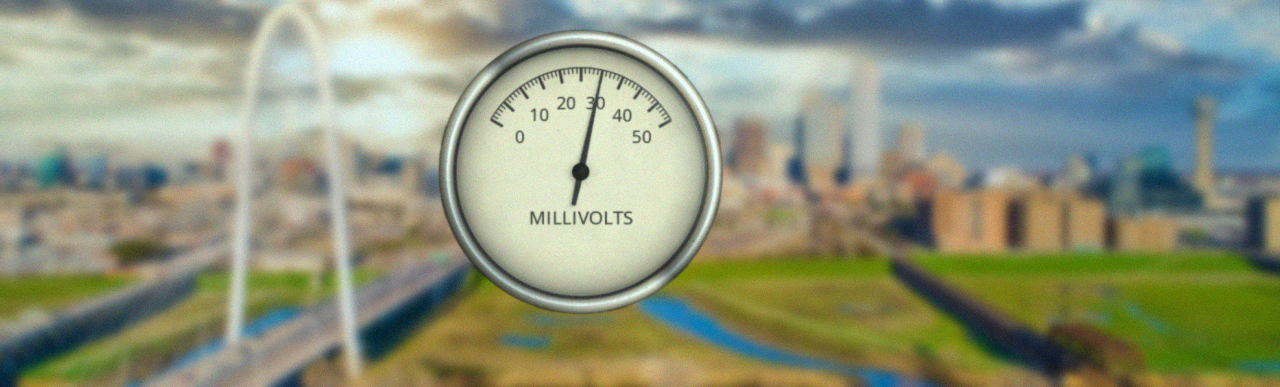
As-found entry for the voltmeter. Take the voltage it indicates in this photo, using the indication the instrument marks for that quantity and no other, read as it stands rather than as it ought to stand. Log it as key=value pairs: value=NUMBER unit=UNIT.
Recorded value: value=30 unit=mV
